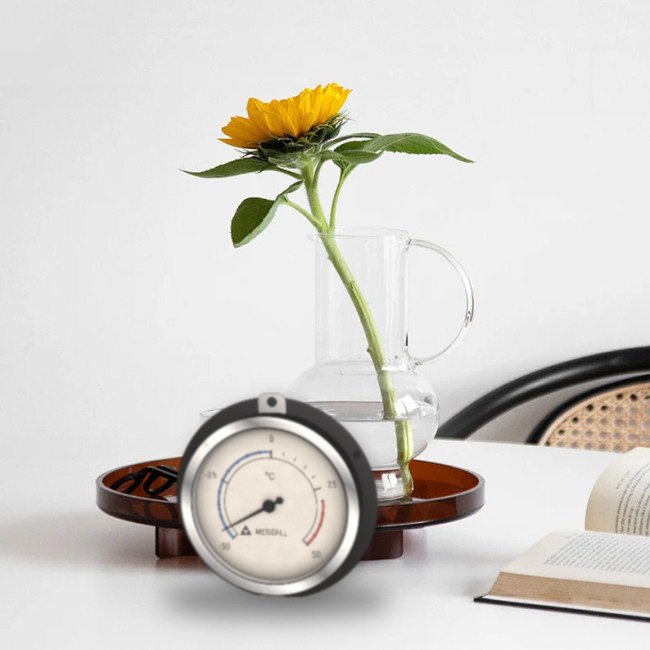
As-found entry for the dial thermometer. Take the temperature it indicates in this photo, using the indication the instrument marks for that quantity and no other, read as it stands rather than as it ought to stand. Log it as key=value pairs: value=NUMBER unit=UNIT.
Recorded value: value=-45 unit=°C
